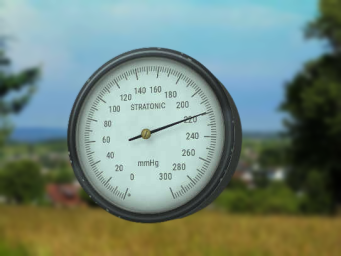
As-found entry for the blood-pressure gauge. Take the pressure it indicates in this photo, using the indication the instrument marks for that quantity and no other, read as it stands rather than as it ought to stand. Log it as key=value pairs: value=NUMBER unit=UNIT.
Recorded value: value=220 unit=mmHg
